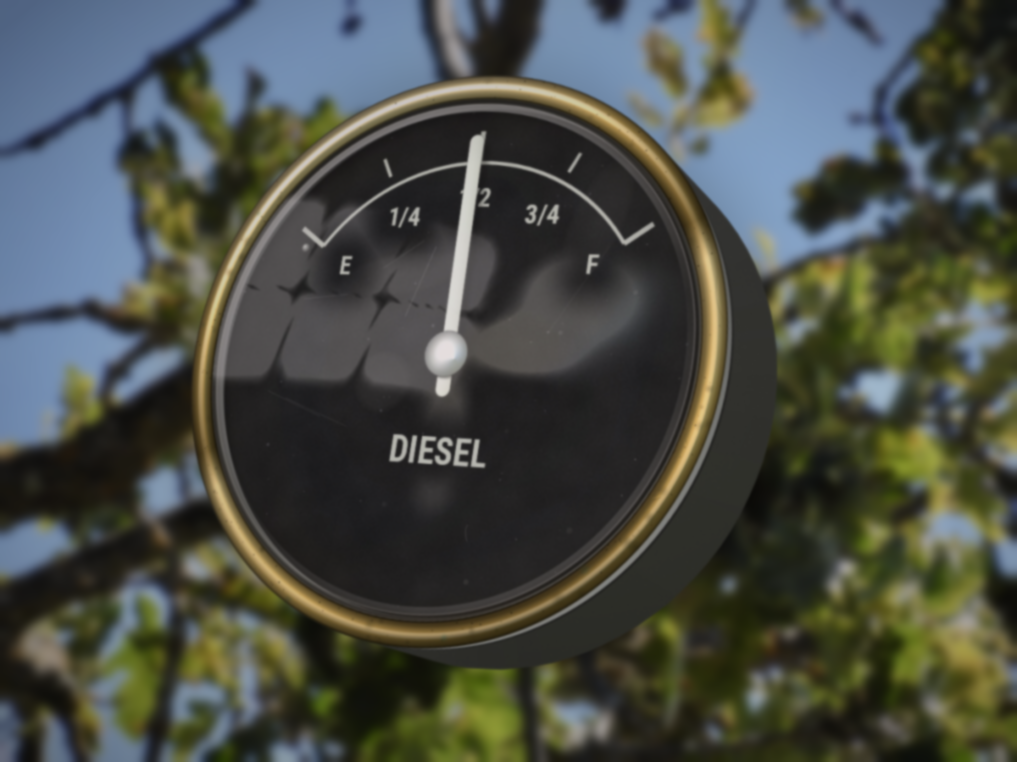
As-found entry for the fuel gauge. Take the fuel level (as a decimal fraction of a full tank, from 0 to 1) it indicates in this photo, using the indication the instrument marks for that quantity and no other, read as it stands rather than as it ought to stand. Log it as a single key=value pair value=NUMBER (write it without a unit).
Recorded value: value=0.5
